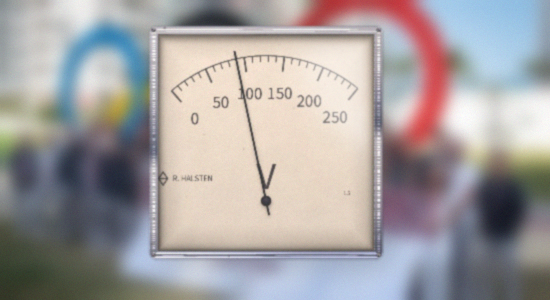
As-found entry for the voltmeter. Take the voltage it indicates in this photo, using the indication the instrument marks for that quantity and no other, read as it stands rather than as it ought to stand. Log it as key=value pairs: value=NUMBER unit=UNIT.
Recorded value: value=90 unit=V
